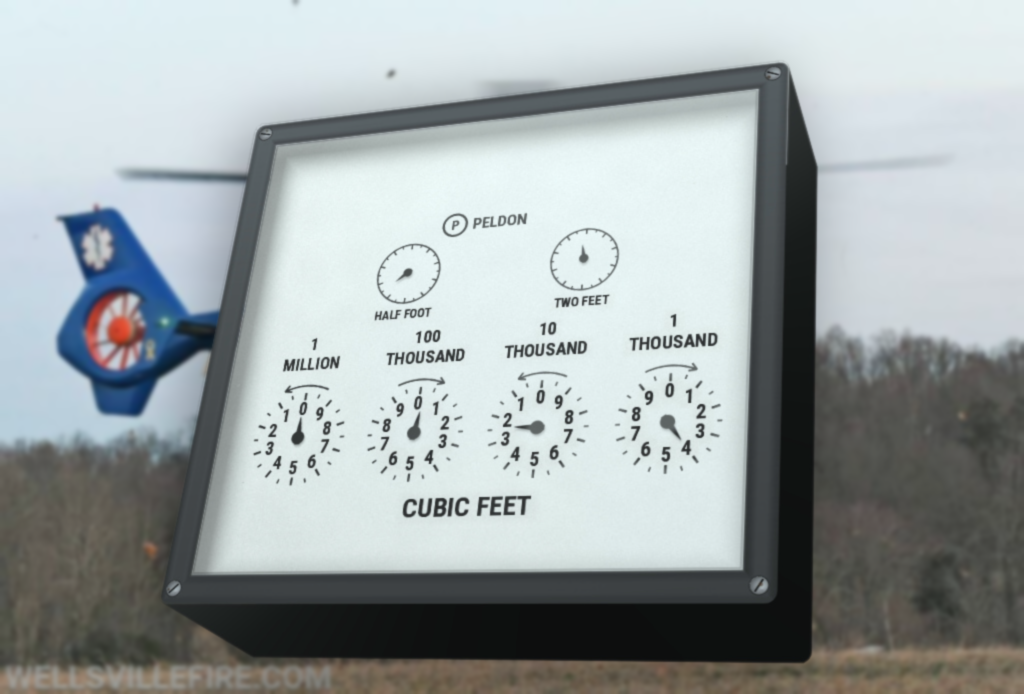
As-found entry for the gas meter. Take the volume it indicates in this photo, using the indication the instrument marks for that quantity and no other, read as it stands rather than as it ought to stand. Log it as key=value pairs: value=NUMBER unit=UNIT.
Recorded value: value=2400 unit=ft³
